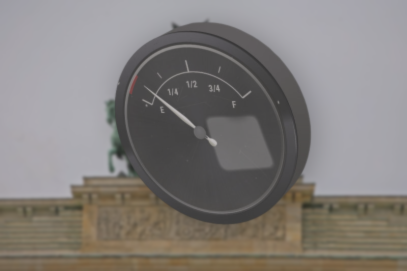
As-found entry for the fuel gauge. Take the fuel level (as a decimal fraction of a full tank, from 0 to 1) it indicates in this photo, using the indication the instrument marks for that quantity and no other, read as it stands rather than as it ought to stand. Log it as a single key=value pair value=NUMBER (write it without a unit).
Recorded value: value=0.125
